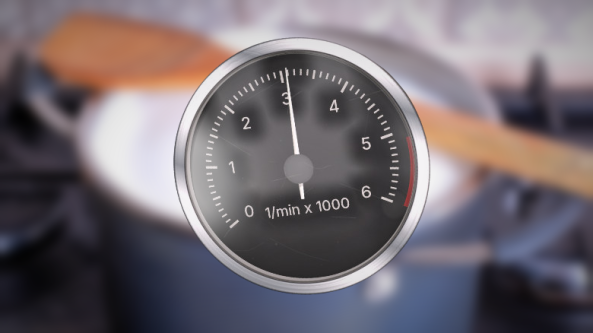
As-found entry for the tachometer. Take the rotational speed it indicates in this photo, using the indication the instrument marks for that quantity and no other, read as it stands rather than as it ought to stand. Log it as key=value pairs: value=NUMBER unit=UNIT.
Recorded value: value=3100 unit=rpm
